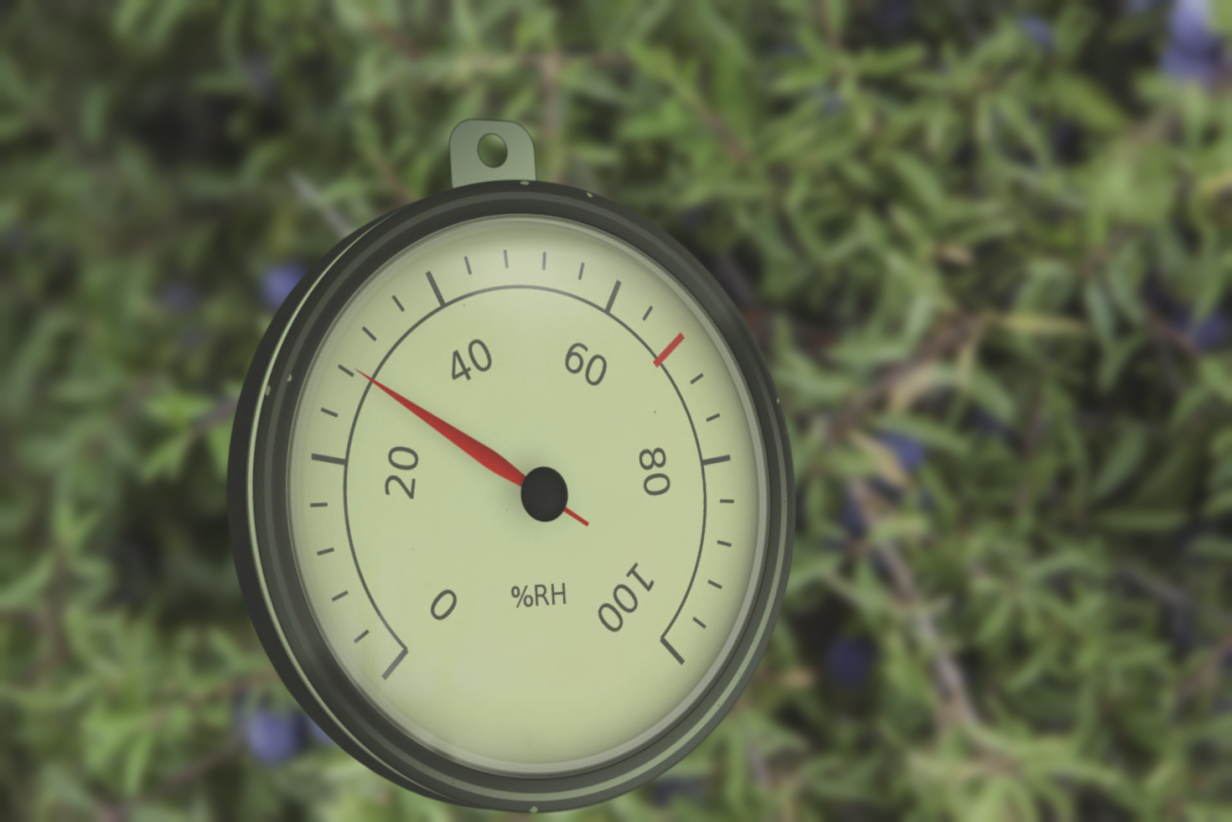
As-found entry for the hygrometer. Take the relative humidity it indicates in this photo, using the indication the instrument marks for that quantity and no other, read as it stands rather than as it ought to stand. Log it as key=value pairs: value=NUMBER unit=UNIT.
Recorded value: value=28 unit=%
